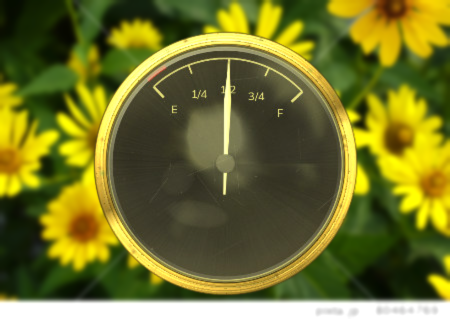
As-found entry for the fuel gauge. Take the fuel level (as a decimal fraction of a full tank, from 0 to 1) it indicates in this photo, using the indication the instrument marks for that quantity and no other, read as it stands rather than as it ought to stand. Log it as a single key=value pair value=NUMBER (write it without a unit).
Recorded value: value=0.5
